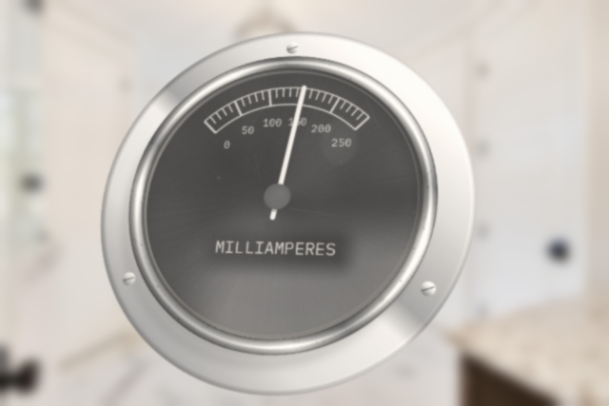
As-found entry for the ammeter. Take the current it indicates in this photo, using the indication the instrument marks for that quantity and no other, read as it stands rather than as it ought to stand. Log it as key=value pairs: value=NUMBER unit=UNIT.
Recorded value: value=150 unit=mA
